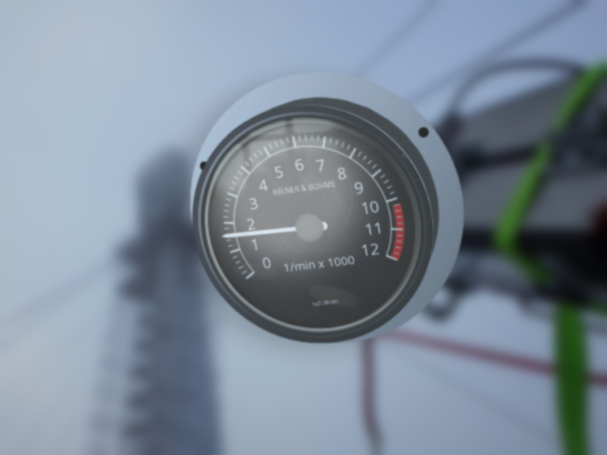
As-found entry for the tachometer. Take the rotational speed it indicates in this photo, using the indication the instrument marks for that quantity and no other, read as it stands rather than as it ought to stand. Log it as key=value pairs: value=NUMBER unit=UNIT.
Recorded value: value=1600 unit=rpm
